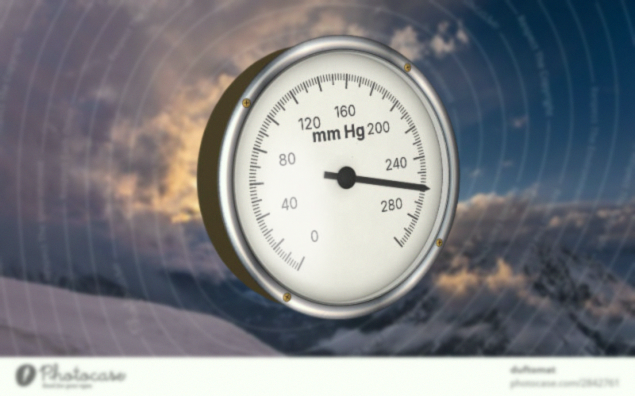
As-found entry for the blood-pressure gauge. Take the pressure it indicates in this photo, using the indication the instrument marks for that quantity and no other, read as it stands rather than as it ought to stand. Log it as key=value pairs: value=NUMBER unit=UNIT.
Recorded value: value=260 unit=mmHg
